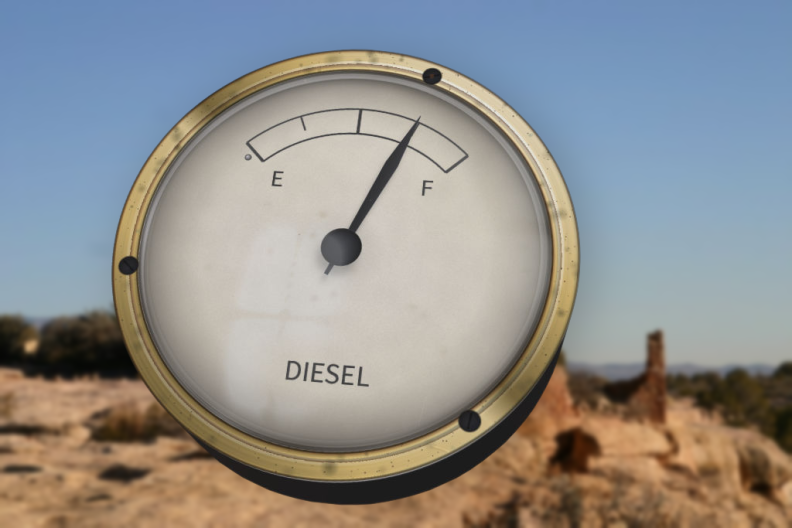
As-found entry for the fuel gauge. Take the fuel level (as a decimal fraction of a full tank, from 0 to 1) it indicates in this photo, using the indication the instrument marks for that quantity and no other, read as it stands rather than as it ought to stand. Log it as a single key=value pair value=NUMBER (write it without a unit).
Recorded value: value=0.75
